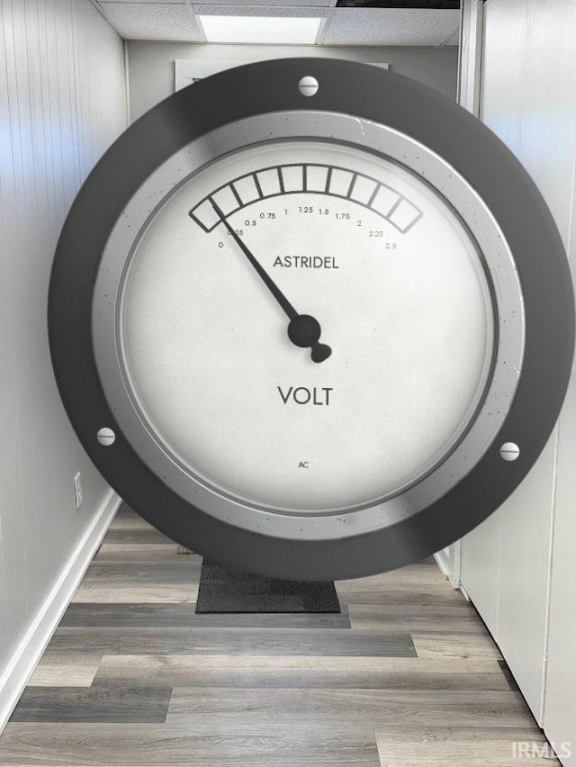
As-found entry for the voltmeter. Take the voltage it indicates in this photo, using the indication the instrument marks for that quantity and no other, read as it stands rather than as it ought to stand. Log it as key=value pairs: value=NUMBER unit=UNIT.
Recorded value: value=0.25 unit=V
